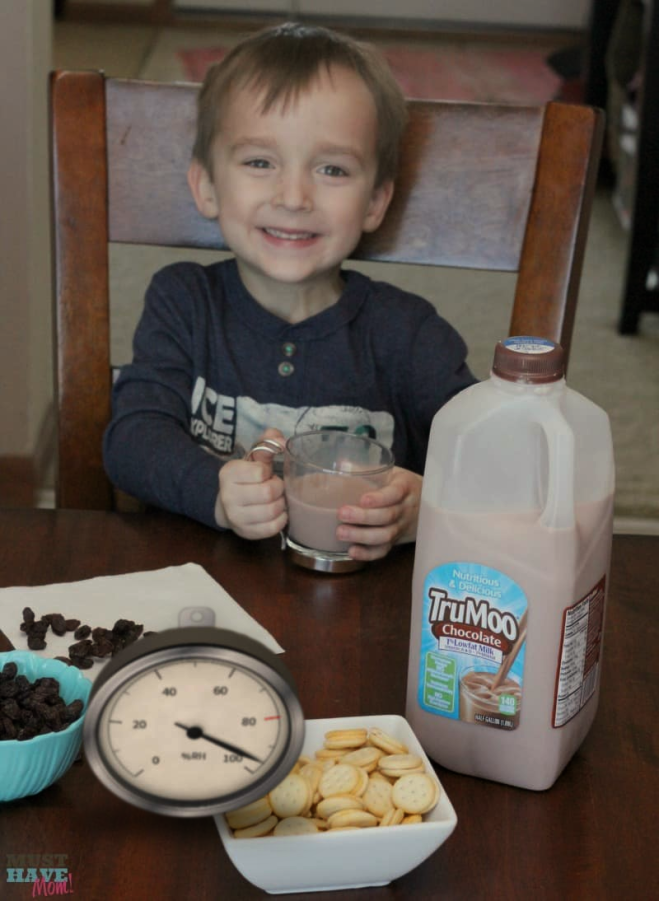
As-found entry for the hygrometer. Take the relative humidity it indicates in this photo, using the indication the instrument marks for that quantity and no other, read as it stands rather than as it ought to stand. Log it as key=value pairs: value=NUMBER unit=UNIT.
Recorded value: value=95 unit=%
